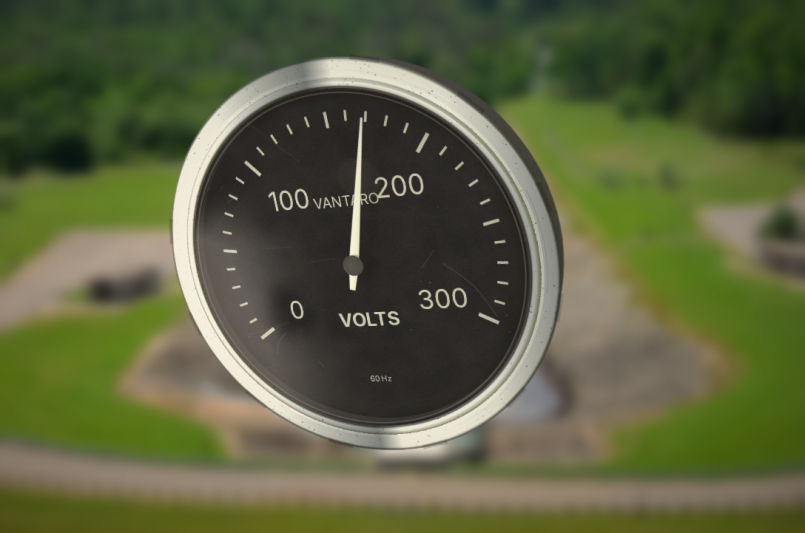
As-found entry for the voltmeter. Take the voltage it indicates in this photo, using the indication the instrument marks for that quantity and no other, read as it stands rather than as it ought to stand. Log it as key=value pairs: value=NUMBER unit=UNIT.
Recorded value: value=170 unit=V
